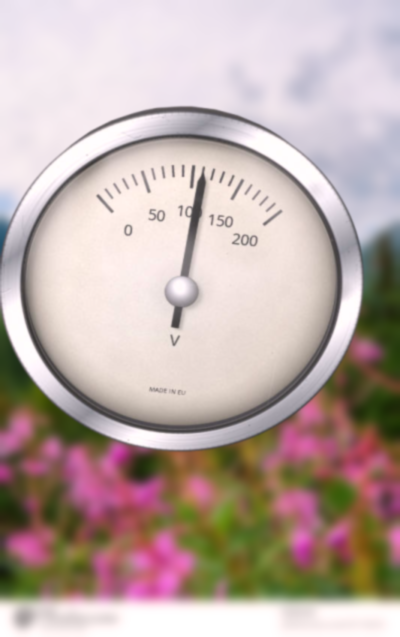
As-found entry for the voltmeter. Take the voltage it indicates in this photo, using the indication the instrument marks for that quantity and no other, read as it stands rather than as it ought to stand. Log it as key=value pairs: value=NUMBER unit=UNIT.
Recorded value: value=110 unit=V
